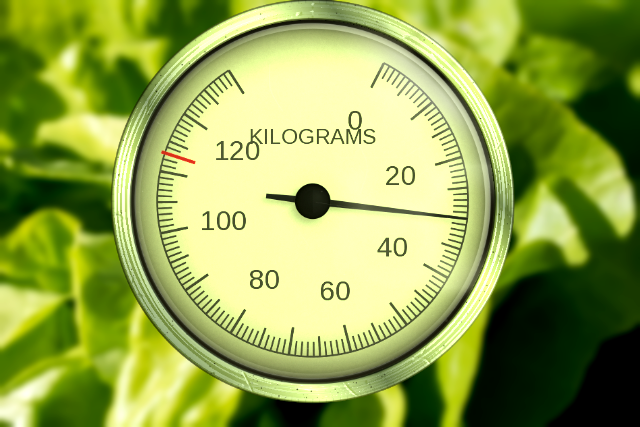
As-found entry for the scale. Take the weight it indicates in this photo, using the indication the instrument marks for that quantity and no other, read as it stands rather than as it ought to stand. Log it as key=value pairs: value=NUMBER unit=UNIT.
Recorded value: value=30 unit=kg
